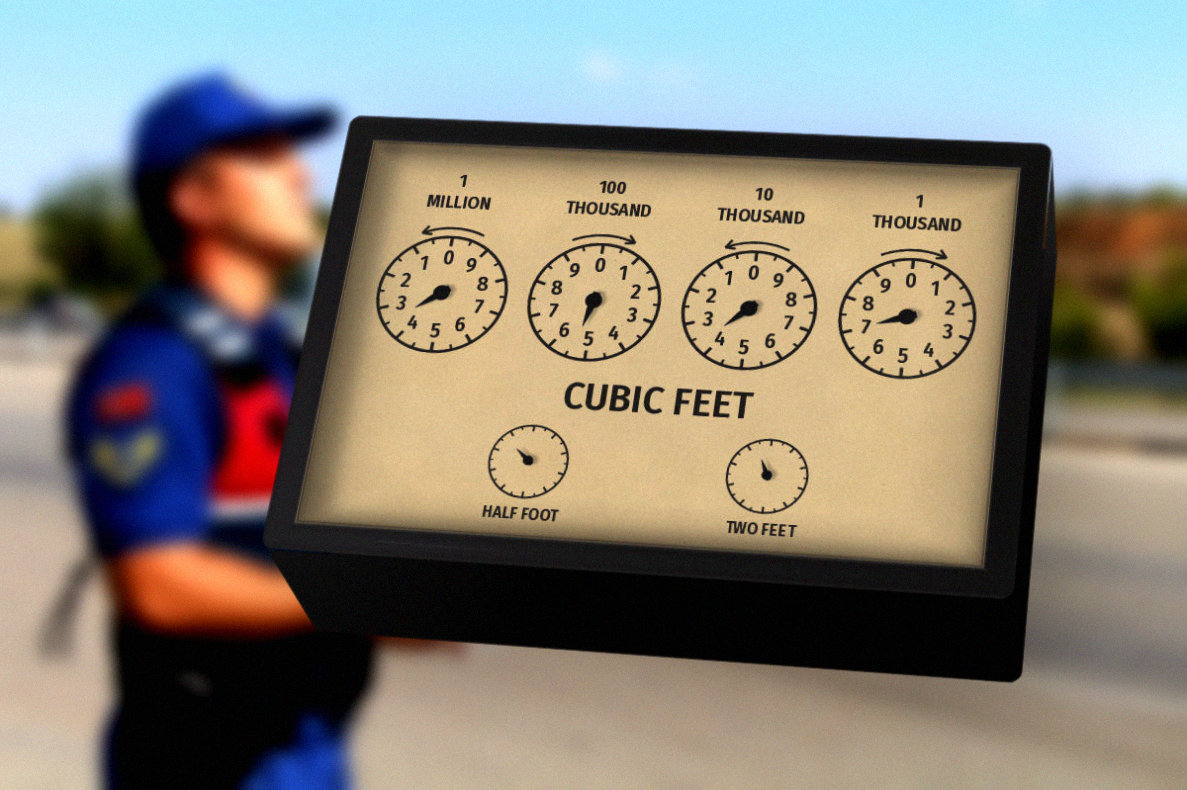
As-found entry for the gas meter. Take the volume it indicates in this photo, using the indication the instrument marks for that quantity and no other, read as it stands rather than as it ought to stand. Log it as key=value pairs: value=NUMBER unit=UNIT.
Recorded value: value=353700 unit=ft³
